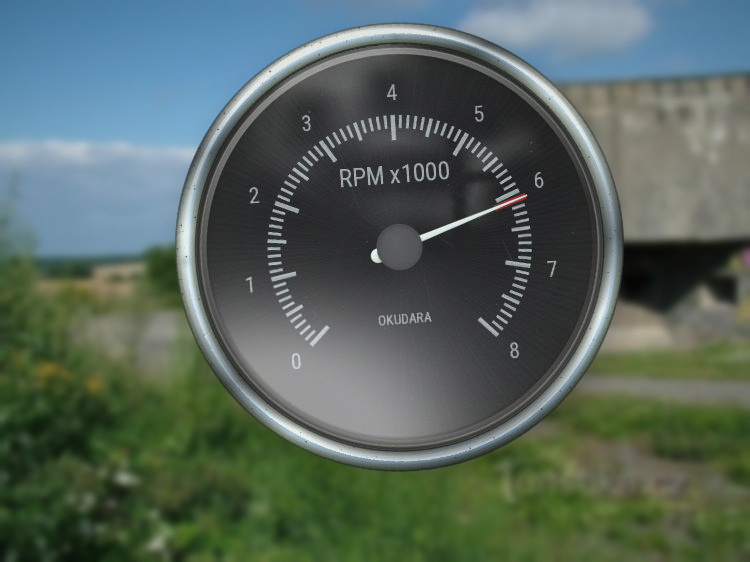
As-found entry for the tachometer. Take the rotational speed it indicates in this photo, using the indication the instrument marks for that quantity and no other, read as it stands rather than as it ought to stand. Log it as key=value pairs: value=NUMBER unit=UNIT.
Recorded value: value=6100 unit=rpm
